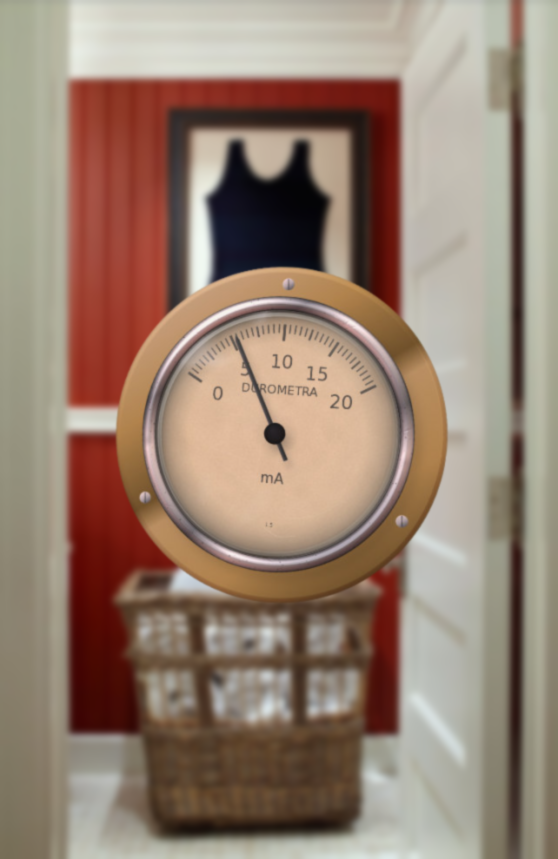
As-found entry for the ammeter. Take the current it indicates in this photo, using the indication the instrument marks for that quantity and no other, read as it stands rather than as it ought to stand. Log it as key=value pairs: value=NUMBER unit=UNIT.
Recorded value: value=5.5 unit=mA
